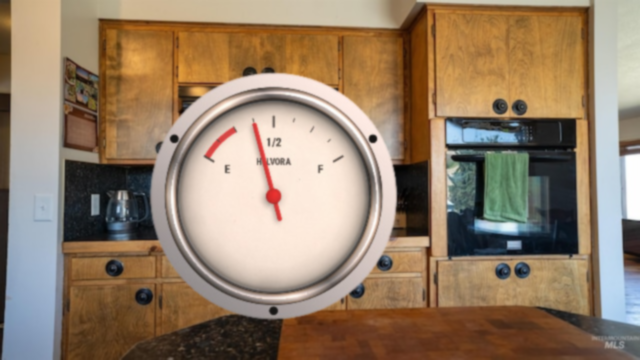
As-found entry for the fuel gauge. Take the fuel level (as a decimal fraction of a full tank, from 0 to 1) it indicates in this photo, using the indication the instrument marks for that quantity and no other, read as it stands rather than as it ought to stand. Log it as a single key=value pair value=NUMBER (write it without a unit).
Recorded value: value=0.375
